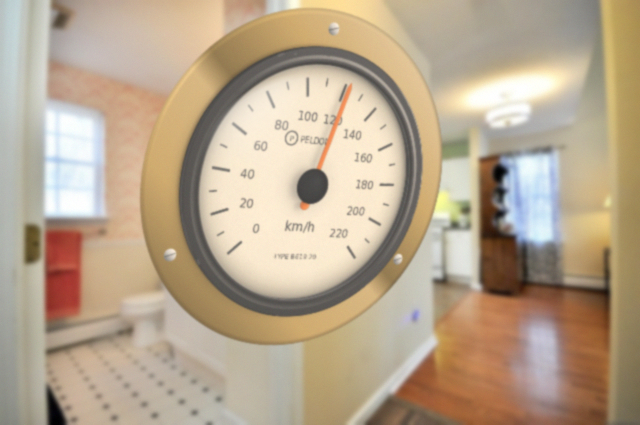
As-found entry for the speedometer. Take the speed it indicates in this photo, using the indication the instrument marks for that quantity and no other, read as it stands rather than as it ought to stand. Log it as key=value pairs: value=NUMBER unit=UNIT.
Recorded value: value=120 unit=km/h
